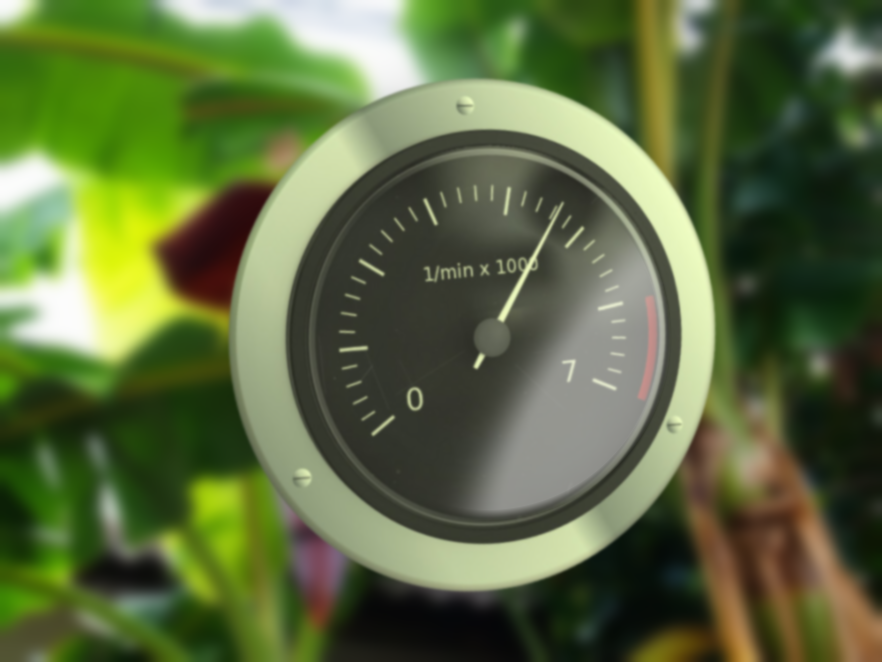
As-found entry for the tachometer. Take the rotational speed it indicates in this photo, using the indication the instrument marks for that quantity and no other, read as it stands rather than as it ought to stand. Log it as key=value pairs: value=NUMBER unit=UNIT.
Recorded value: value=4600 unit=rpm
